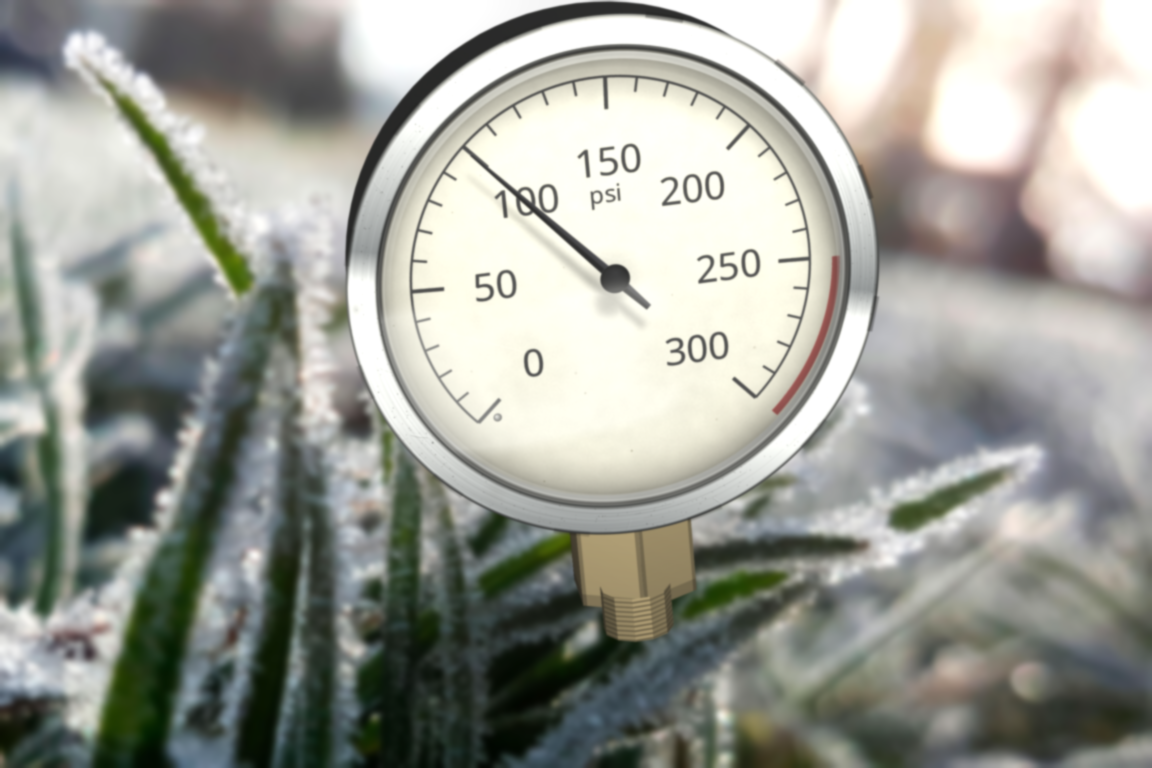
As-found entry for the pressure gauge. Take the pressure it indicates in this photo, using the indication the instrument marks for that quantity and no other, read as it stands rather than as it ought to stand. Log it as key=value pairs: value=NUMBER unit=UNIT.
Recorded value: value=100 unit=psi
